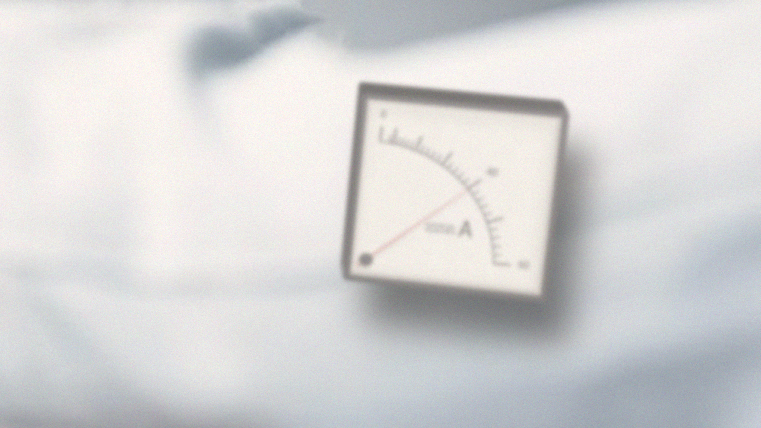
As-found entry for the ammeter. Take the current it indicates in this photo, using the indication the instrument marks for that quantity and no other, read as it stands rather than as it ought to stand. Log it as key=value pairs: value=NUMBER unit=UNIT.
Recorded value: value=40 unit=A
